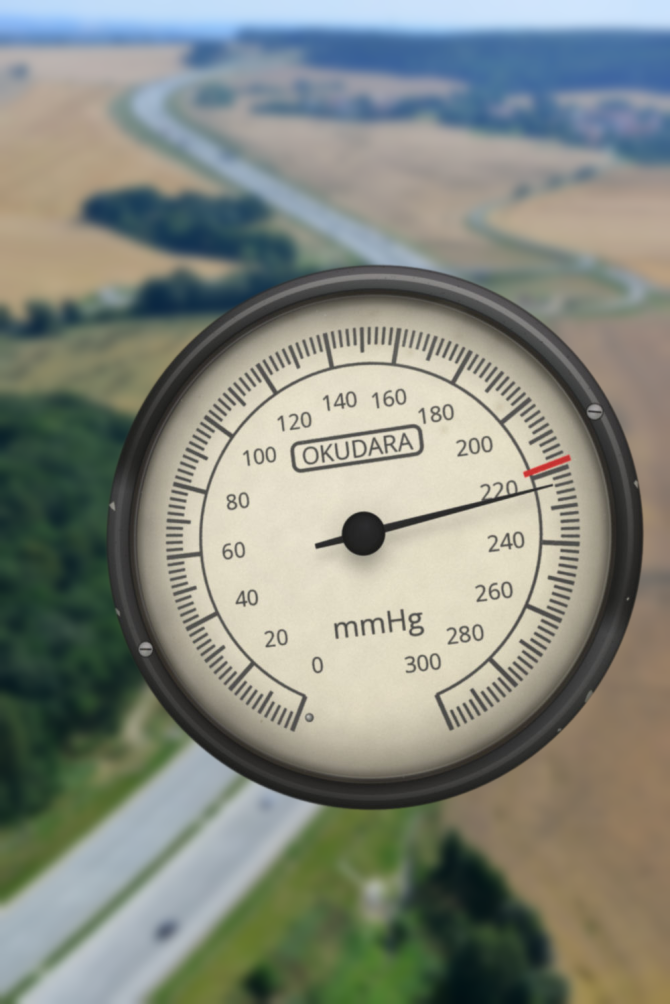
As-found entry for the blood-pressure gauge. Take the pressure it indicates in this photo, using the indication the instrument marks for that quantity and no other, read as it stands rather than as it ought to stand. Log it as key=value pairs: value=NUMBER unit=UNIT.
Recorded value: value=224 unit=mmHg
